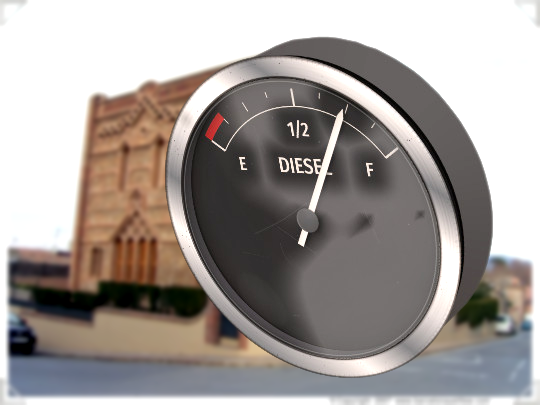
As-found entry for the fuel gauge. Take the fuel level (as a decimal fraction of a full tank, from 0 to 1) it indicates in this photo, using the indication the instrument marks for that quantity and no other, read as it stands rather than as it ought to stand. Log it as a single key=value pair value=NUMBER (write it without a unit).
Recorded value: value=0.75
